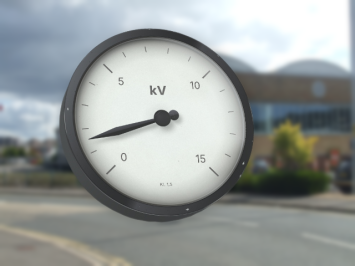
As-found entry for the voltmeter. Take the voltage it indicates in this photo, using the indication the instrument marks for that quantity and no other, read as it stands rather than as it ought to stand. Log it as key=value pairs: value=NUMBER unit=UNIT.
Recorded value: value=1.5 unit=kV
